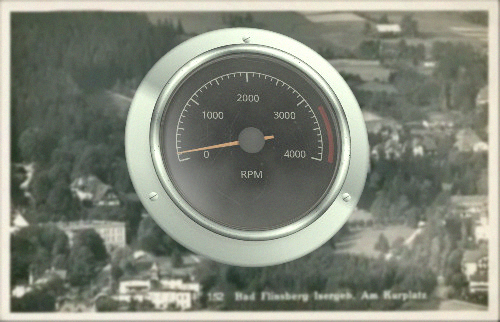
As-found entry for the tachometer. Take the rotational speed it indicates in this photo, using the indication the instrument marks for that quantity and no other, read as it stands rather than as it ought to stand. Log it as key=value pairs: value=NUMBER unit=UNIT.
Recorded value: value=100 unit=rpm
